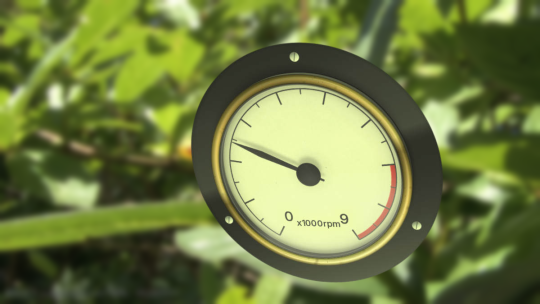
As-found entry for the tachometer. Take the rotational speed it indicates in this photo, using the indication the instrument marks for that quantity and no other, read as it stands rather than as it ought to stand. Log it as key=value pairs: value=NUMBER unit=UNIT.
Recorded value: value=2500 unit=rpm
